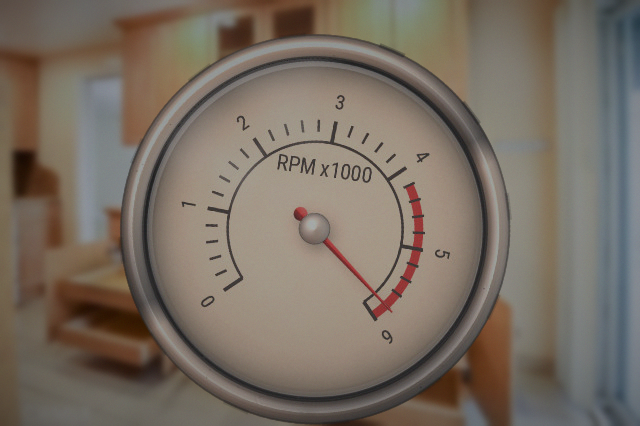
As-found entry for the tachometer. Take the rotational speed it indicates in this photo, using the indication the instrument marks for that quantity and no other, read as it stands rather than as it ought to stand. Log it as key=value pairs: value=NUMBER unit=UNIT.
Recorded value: value=5800 unit=rpm
